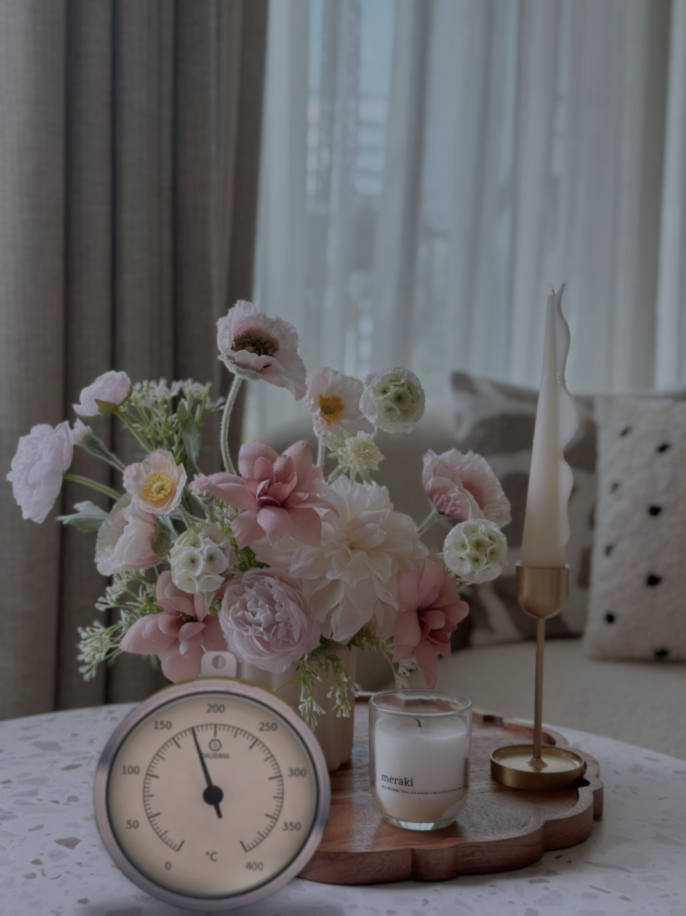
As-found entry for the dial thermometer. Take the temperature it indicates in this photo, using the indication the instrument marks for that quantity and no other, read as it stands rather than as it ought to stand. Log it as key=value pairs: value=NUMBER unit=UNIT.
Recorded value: value=175 unit=°C
